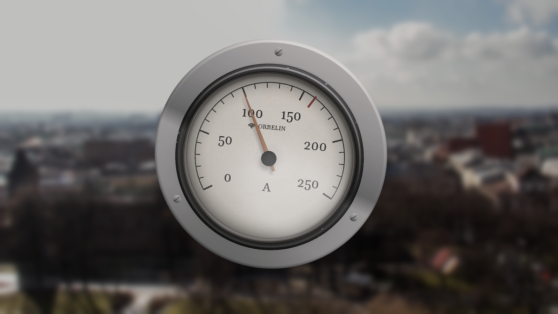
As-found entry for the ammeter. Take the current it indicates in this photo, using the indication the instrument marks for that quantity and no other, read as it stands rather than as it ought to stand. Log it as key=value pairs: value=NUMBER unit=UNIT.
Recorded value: value=100 unit=A
